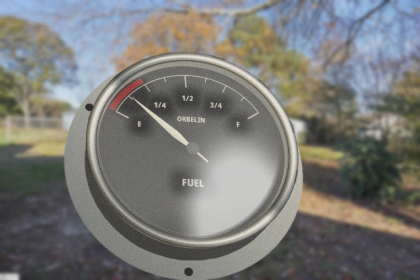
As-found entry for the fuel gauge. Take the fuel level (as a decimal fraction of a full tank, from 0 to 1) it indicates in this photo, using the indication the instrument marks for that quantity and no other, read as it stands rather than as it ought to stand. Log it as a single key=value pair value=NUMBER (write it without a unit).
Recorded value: value=0.125
